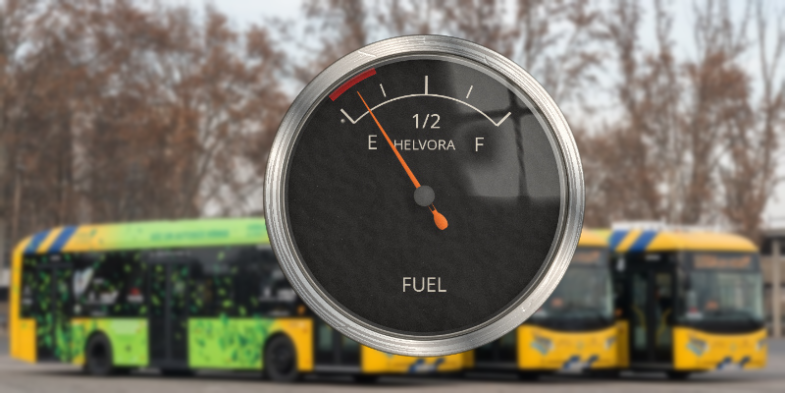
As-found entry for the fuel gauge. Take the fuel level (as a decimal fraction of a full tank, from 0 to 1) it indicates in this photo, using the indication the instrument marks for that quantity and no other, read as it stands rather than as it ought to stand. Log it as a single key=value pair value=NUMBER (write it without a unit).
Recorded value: value=0.125
